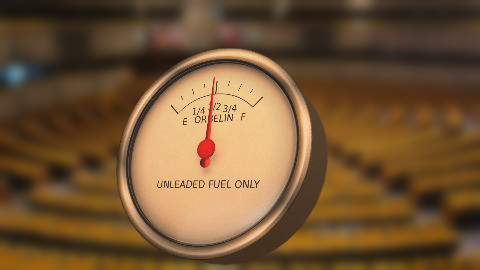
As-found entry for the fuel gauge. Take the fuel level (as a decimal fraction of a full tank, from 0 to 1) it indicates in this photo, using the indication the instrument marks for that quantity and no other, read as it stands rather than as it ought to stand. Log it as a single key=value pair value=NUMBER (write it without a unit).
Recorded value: value=0.5
